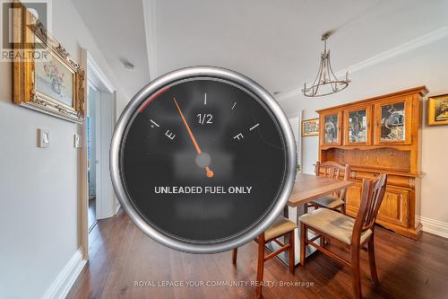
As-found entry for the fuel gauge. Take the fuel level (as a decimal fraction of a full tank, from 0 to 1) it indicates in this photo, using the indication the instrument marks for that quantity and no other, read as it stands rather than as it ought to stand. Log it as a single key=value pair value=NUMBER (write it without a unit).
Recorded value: value=0.25
